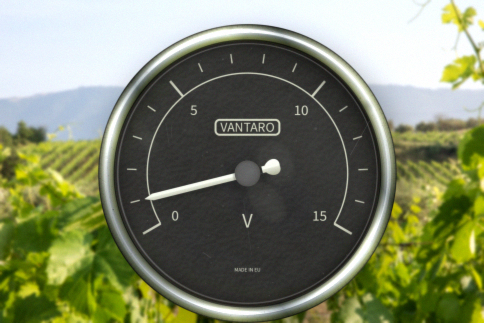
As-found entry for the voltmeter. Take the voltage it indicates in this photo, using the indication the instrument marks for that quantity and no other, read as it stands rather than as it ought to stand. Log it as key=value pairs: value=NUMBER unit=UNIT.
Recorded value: value=1 unit=V
